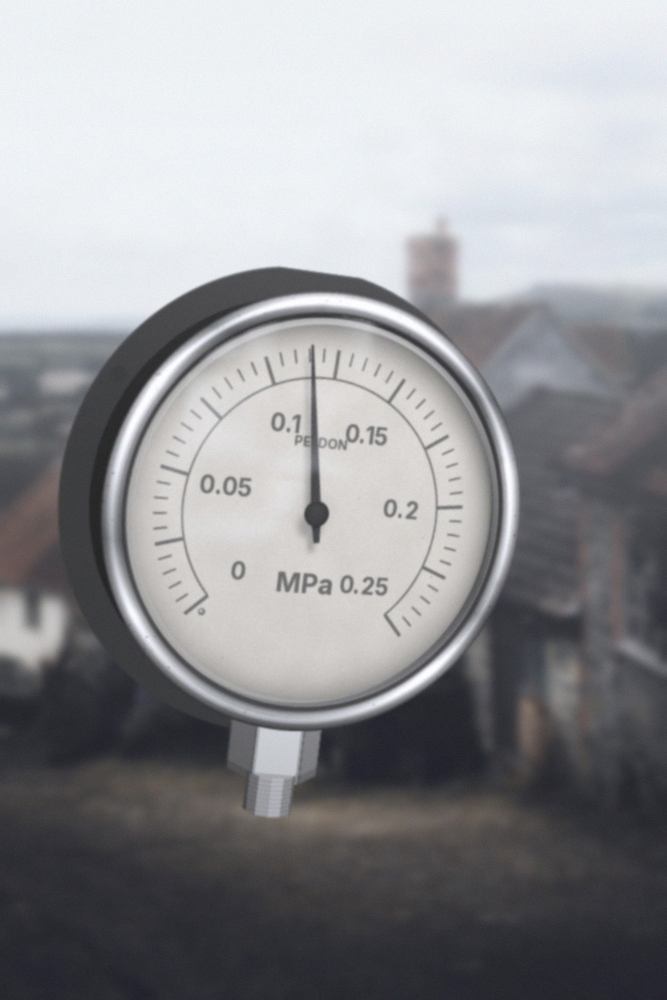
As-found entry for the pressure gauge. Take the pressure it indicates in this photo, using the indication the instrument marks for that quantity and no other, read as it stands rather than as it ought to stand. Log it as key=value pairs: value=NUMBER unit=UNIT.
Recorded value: value=0.115 unit=MPa
